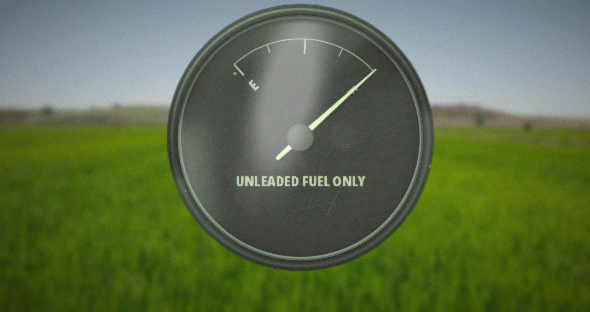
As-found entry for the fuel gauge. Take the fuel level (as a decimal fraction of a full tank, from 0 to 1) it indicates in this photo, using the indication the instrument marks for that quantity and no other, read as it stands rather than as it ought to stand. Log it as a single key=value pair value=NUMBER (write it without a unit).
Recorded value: value=1
